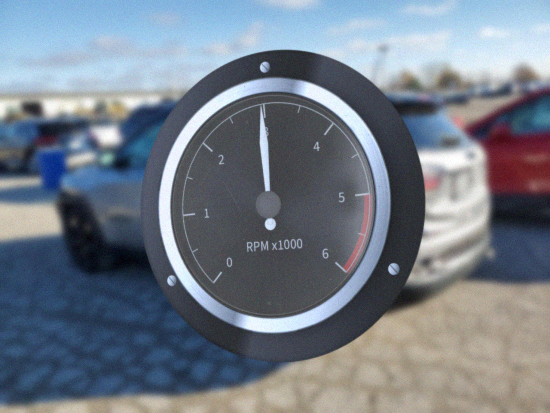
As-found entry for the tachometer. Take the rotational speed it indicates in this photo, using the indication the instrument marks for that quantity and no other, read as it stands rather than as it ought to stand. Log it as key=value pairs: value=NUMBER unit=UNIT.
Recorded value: value=3000 unit=rpm
